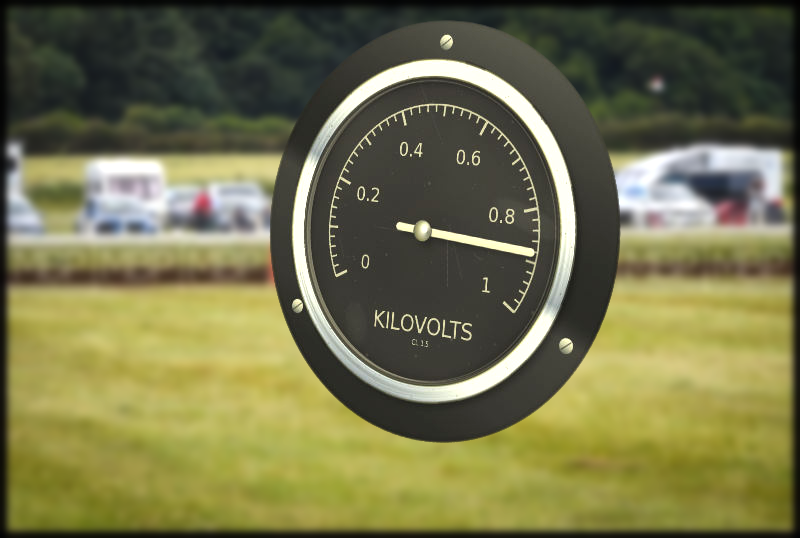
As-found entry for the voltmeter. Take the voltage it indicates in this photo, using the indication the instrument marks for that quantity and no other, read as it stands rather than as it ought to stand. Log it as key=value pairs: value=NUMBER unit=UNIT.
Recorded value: value=0.88 unit=kV
